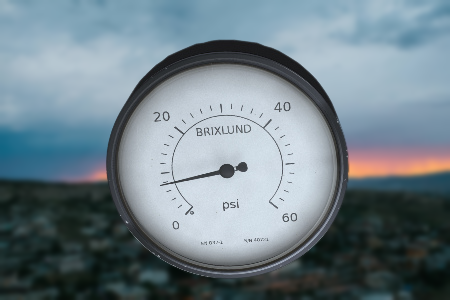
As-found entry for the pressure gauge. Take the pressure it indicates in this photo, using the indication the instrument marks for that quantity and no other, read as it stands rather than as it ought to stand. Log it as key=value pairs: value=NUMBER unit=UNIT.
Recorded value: value=8 unit=psi
